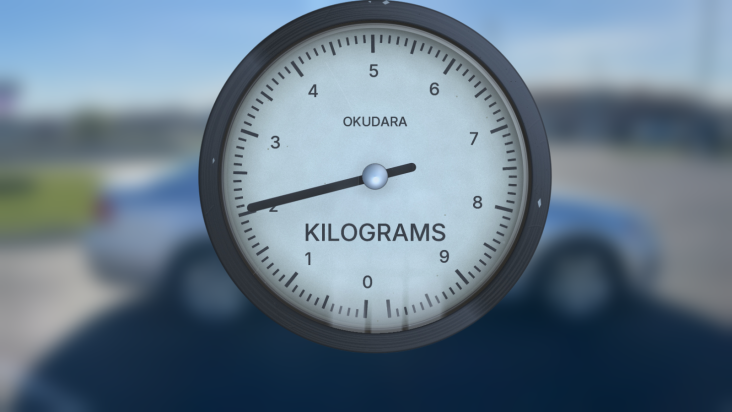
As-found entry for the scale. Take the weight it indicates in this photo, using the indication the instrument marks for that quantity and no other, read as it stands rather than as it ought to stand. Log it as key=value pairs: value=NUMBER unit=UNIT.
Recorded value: value=2.05 unit=kg
